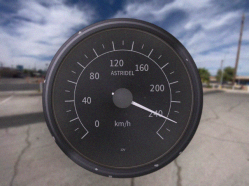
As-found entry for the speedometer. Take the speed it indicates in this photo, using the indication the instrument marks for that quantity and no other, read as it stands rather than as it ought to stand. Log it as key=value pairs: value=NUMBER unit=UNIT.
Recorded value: value=240 unit=km/h
